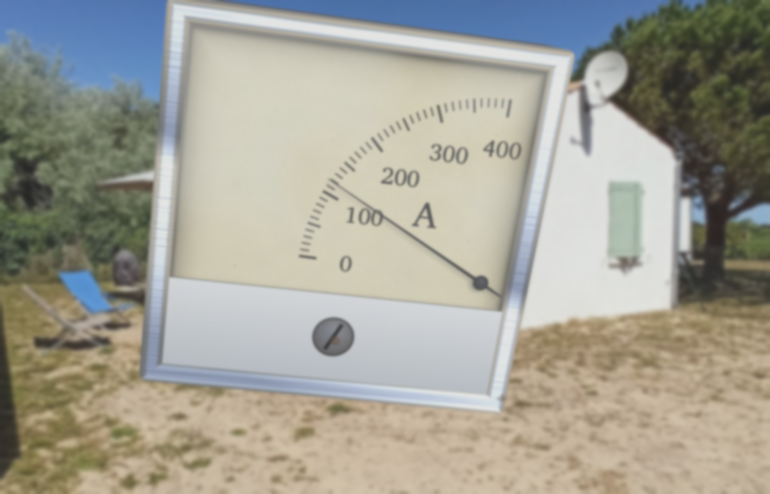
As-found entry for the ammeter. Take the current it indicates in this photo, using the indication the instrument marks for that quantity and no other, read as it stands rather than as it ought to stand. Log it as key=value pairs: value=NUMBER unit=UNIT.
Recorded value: value=120 unit=A
